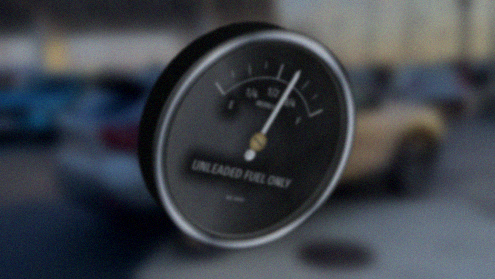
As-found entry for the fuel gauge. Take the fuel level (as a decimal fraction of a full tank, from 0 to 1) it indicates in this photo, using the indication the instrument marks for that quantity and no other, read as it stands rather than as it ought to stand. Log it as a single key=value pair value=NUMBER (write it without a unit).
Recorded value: value=0.625
